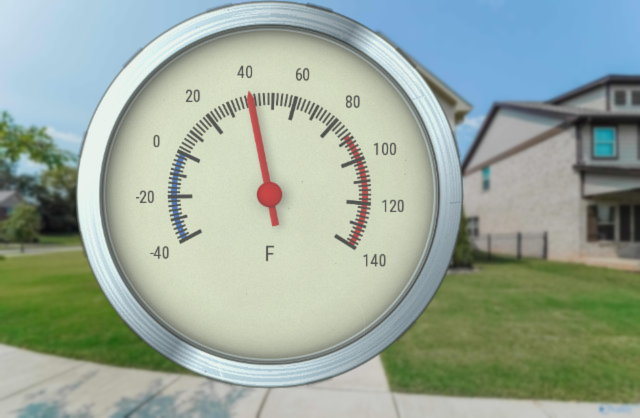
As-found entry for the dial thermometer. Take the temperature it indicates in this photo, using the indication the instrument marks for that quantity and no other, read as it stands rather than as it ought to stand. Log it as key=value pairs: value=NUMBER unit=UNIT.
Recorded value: value=40 unit=°F
